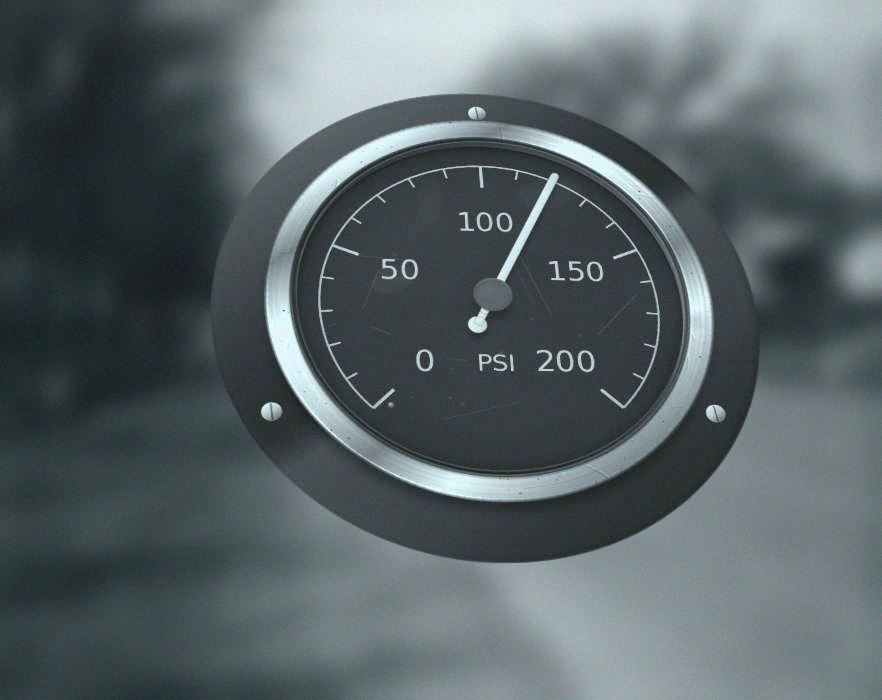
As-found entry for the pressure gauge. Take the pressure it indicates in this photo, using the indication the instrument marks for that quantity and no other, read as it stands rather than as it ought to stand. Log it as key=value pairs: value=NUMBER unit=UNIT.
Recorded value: value=120 unit=psi
